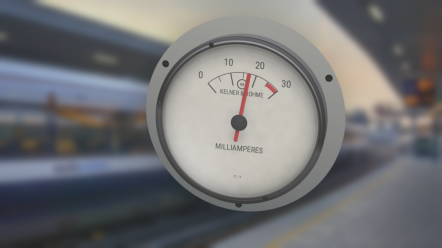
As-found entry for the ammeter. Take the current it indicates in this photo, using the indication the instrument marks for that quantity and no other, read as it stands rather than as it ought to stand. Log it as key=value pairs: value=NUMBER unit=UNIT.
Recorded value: value=17.5 unit=mA
